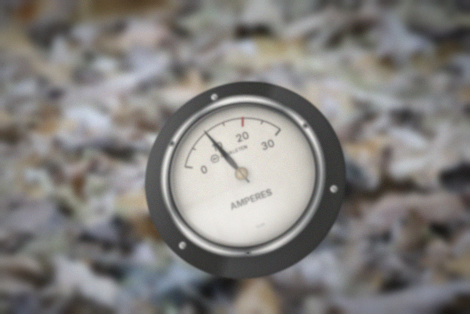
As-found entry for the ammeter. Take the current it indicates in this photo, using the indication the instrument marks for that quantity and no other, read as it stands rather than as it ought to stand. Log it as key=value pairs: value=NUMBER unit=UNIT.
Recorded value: value=10 unit=A
